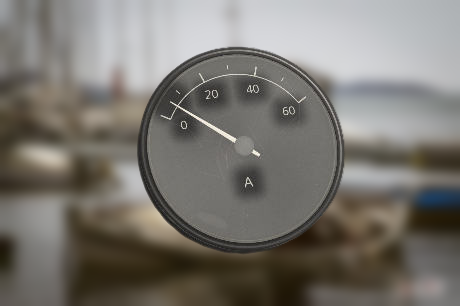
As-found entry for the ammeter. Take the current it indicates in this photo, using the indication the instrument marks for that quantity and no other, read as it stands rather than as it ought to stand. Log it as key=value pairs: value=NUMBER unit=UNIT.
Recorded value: value=5 unit=A
